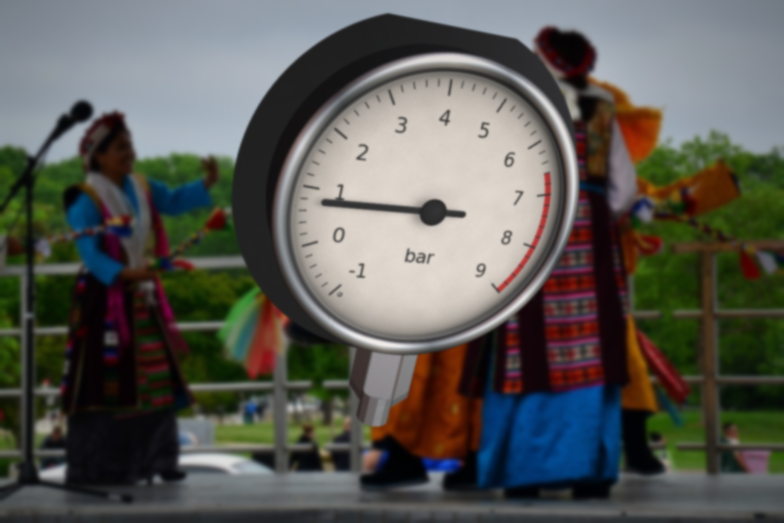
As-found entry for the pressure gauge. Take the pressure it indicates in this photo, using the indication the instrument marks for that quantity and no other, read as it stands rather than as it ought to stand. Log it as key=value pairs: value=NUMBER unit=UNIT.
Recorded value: value=0.8 unit=bar
